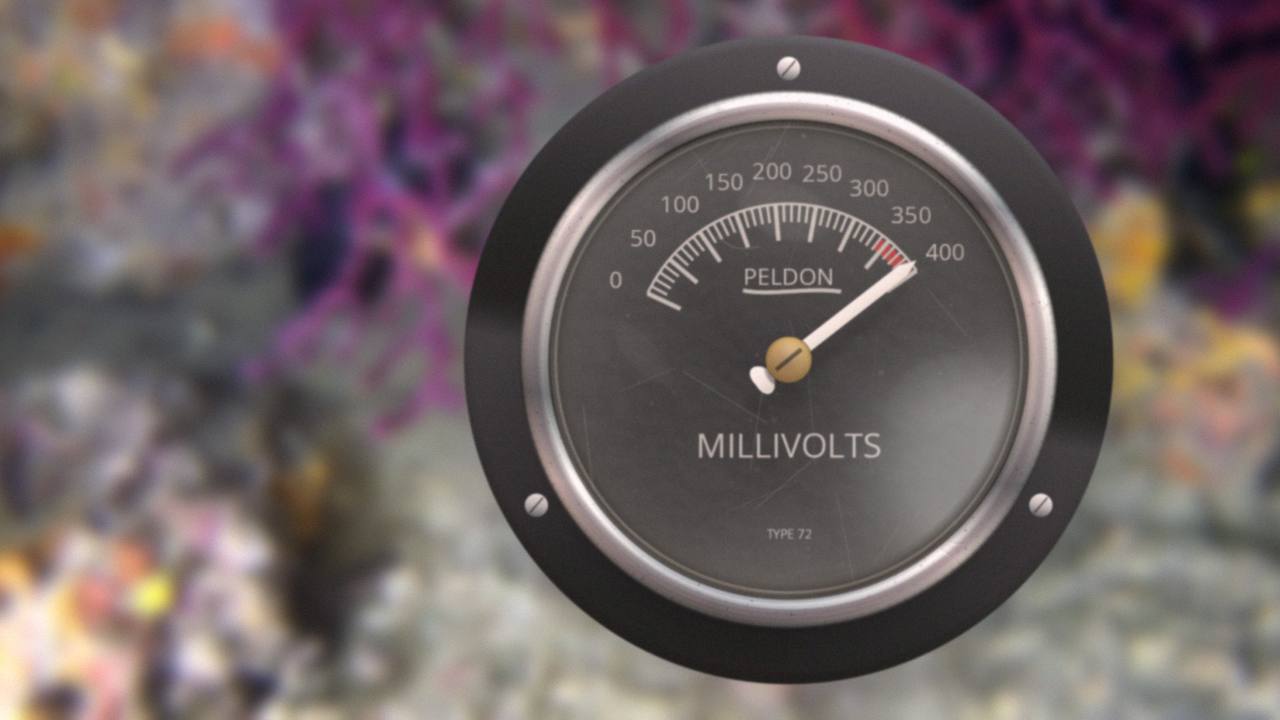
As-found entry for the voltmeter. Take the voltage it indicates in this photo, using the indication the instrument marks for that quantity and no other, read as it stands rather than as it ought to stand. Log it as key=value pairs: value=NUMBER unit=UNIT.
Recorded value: value=390 unit=mV
